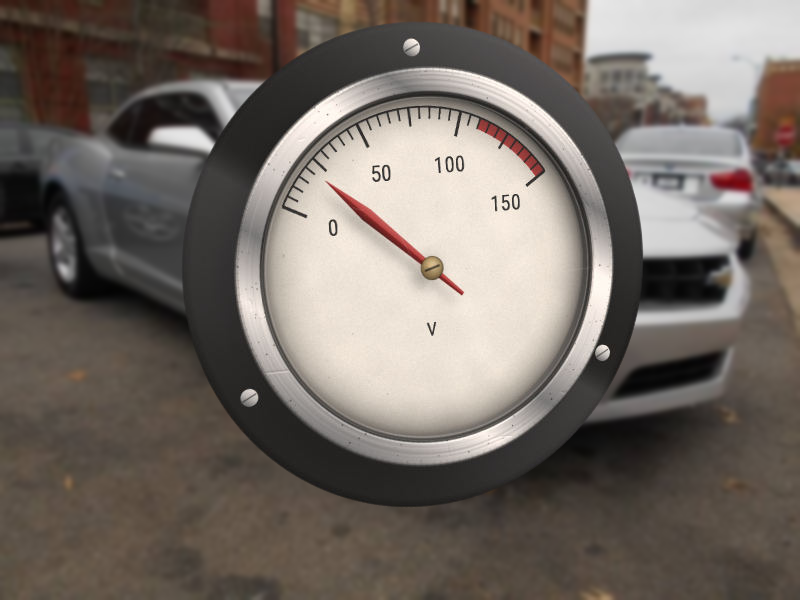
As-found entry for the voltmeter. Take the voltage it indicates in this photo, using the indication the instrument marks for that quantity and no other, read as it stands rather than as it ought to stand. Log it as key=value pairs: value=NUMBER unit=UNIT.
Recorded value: value=20 unit=V
